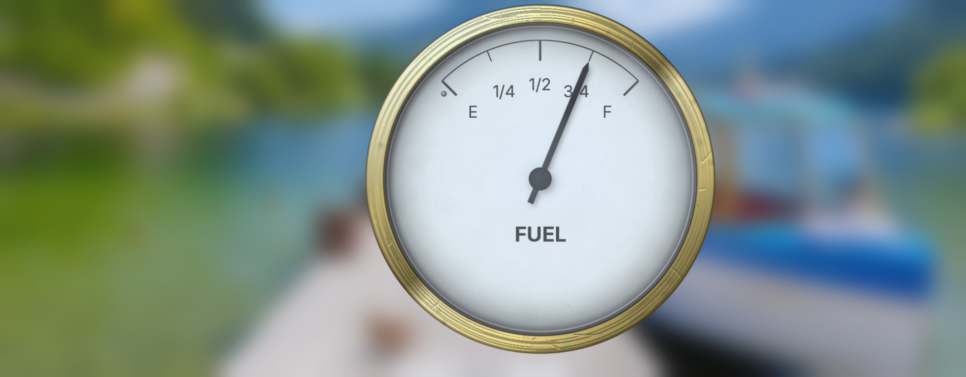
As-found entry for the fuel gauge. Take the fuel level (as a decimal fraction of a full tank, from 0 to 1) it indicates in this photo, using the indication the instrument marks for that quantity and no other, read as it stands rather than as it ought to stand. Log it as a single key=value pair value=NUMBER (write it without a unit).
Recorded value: value=0.75
